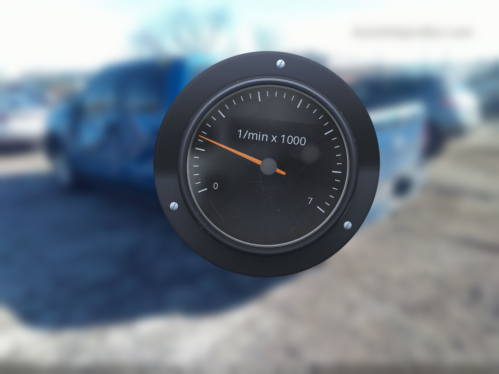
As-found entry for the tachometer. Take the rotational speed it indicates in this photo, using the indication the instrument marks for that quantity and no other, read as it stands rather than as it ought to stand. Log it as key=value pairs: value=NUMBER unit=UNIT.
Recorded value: value=1300 unit=rpm
